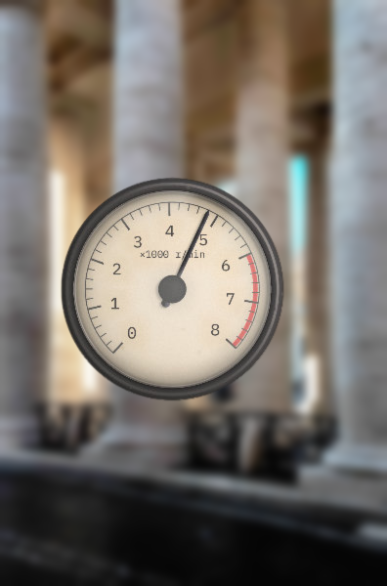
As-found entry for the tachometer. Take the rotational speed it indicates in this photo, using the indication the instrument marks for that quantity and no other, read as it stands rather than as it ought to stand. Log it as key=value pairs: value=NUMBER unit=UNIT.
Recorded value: value=4800 unit=rpm
